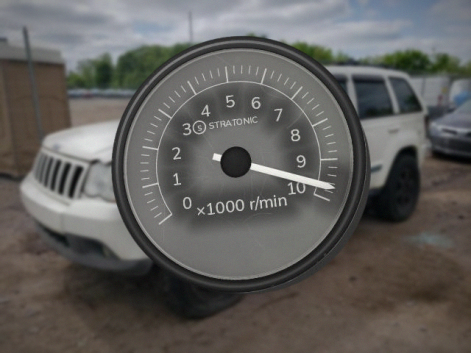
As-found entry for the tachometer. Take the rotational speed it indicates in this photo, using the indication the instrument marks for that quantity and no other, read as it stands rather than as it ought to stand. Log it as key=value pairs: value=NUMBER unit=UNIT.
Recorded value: value=9700 unit=rpm
